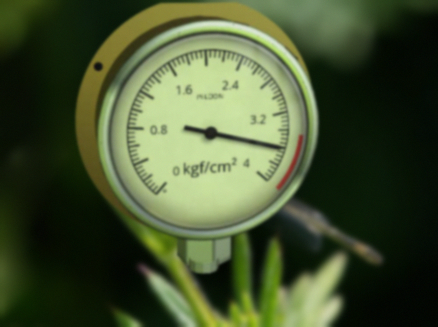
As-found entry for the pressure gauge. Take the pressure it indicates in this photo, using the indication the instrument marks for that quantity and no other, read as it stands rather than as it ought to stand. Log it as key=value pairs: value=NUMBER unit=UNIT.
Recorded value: value=3.6 unit=kg/cm²
